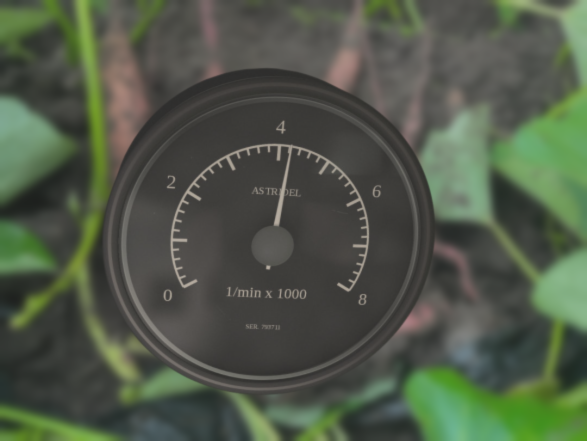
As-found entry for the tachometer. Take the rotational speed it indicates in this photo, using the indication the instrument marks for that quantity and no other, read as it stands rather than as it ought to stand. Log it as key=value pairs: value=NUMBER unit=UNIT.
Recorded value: value=4200 unit=rpm
